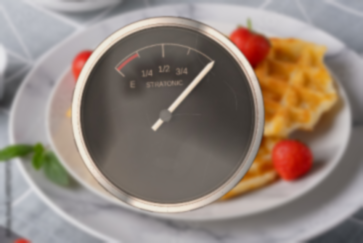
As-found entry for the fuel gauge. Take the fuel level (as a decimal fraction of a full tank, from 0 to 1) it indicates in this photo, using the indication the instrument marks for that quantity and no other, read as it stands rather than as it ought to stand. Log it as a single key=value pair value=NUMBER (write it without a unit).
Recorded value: value=1
